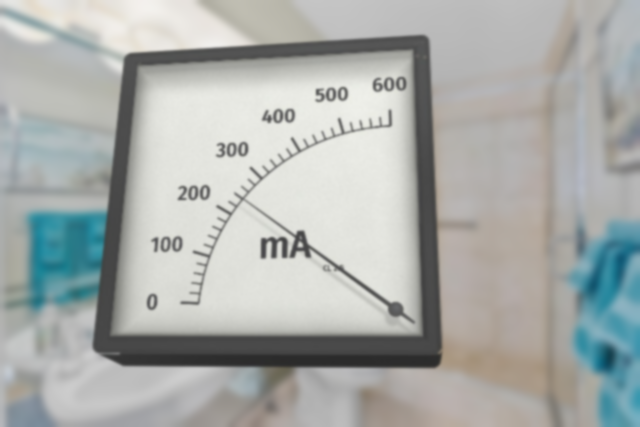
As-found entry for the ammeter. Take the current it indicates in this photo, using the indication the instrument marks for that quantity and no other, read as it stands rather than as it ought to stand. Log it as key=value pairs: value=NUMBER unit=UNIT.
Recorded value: value=240 unit=mA
